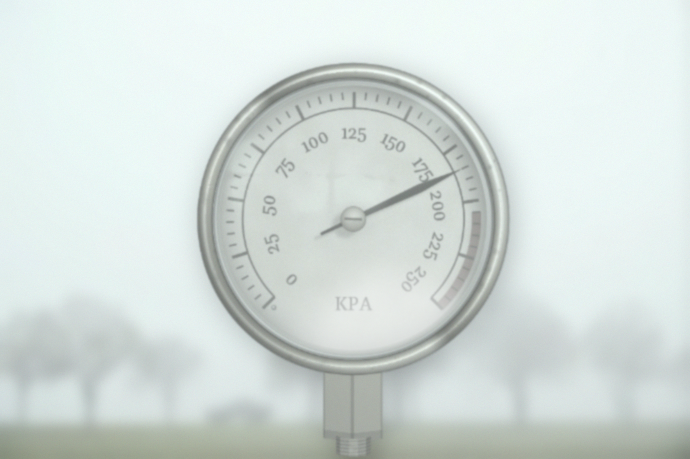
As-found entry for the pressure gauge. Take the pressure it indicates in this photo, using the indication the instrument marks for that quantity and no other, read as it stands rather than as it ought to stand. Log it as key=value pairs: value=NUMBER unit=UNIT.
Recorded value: value=185 unit=kPa
